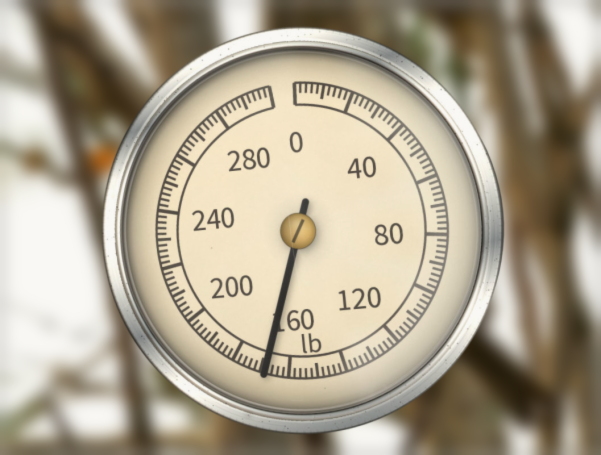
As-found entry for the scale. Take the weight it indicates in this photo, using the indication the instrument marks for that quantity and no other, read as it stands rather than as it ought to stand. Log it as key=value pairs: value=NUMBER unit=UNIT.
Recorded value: value=168 unit=lb
